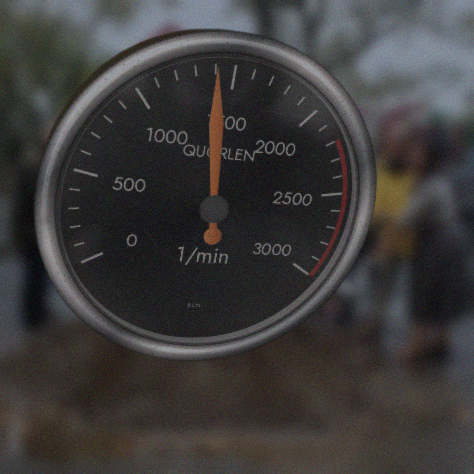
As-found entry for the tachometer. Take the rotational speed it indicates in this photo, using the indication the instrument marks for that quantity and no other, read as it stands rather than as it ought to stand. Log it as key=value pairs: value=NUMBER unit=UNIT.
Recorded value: value=1400 unit=rpm
